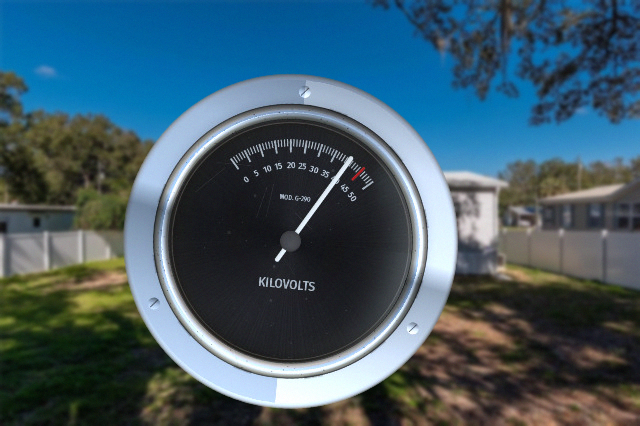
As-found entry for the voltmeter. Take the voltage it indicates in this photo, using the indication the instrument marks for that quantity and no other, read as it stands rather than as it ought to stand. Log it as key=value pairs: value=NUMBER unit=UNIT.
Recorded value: value=40 unit=kV
